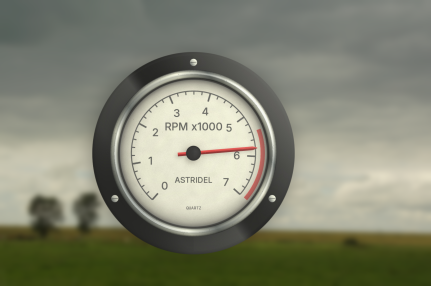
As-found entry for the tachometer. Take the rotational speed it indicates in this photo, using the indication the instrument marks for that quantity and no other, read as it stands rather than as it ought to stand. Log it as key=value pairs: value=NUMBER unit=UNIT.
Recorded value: value=5800 unit=rpm
